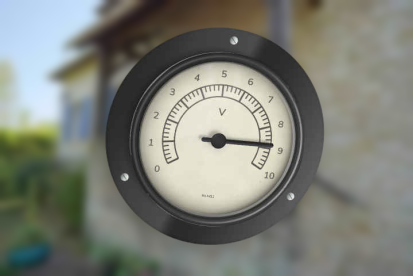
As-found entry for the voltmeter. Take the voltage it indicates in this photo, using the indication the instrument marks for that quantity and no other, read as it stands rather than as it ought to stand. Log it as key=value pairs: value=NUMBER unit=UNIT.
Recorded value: value=8.8 unit=V
